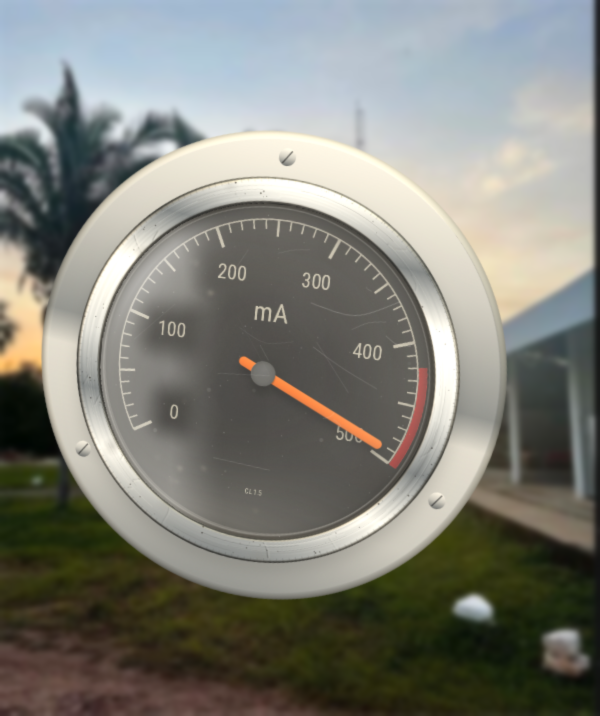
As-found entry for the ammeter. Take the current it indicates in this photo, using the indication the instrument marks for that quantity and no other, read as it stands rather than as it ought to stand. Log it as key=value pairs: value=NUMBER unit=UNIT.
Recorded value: value=490 unit=mA
